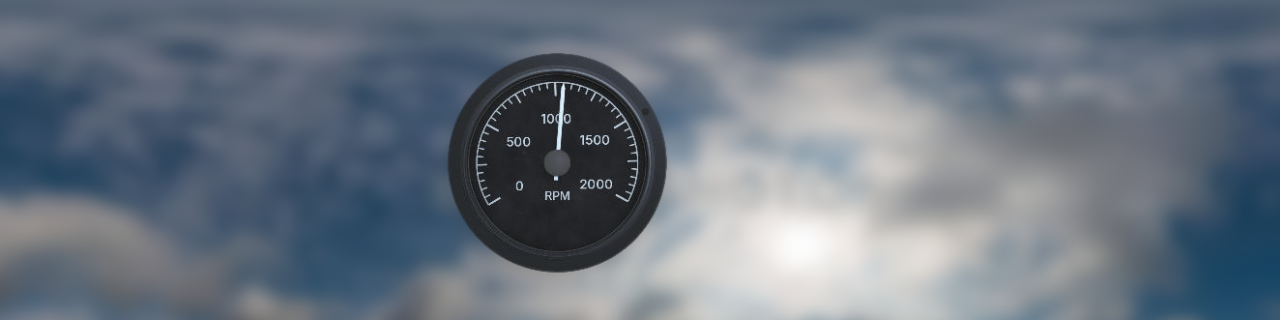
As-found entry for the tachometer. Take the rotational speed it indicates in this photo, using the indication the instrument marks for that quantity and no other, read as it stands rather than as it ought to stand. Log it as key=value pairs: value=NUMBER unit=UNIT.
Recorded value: value=1050 unit=rpm
